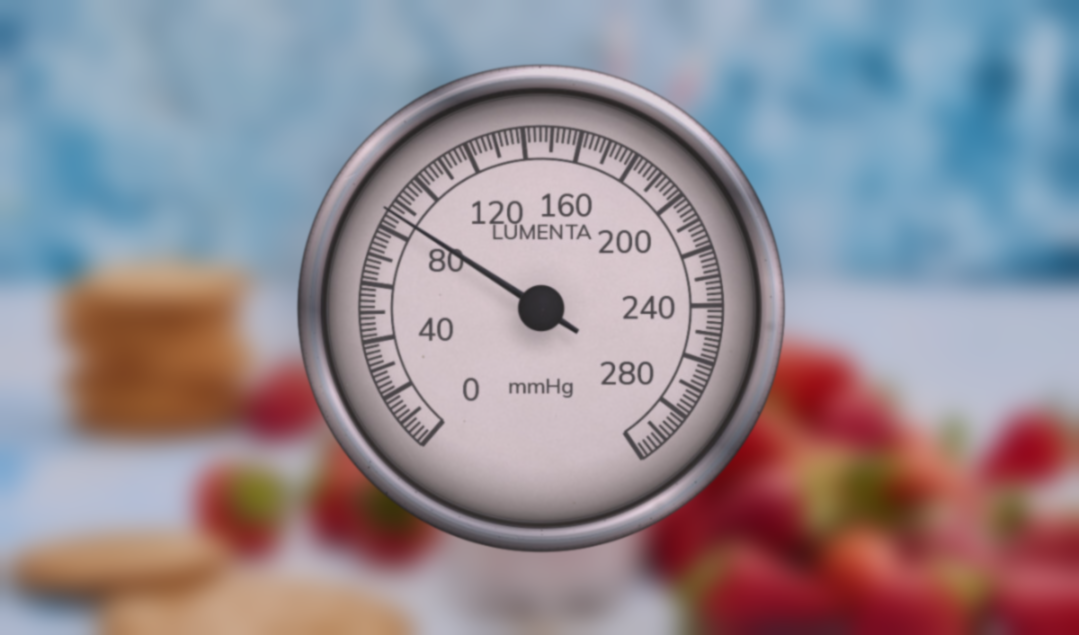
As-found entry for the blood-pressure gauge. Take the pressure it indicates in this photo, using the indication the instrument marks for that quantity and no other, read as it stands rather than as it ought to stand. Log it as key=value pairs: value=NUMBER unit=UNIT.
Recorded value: value=86 unit=mmHg
